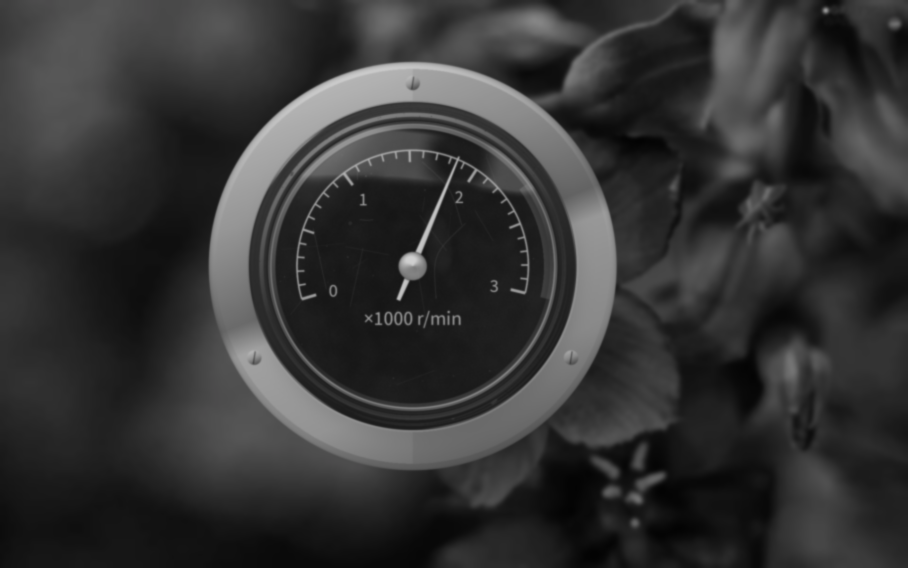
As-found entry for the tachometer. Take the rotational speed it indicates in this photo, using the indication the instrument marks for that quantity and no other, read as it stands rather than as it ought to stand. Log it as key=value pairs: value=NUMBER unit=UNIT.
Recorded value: value=1850 unit=rpm
